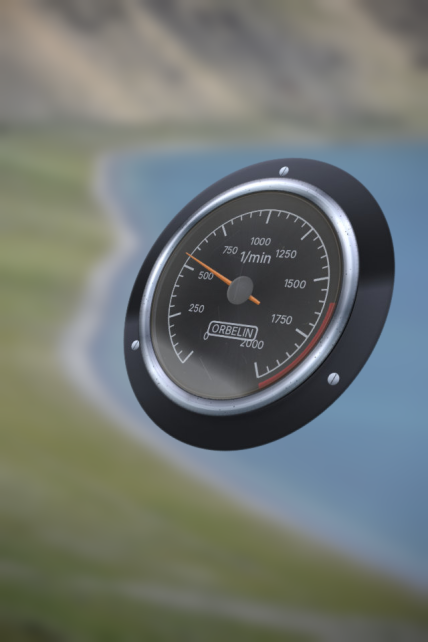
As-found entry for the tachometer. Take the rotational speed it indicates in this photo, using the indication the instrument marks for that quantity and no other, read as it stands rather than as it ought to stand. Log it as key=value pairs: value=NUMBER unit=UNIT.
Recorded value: value=550 unit=rpm
